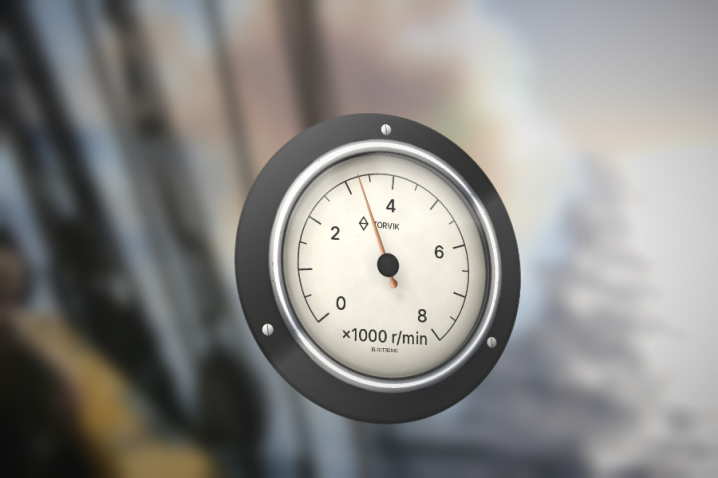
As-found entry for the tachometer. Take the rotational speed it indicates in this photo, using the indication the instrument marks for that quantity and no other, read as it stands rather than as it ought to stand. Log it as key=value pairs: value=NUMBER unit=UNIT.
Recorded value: value=3250 unit=rpm
